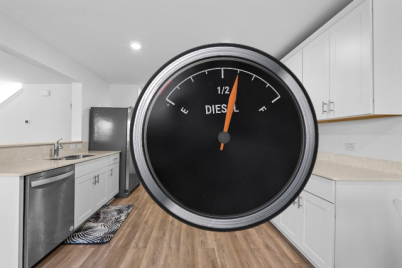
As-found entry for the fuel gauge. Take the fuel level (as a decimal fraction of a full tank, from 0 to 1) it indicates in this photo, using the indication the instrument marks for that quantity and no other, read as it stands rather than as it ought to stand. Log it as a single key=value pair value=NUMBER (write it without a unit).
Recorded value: value=0.625
